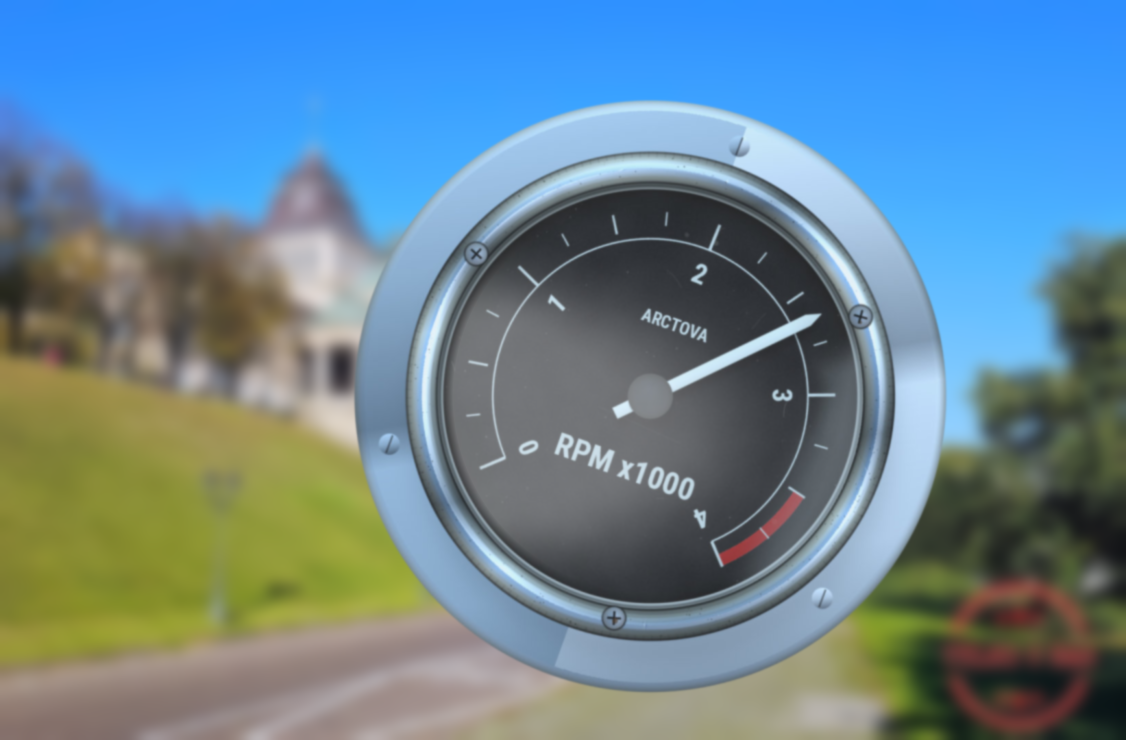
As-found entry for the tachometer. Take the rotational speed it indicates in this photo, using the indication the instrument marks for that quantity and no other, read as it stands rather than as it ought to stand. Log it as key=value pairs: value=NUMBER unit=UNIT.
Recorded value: value=2625 unit=rpm
